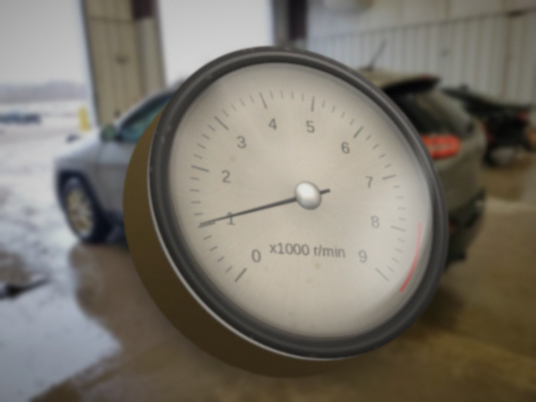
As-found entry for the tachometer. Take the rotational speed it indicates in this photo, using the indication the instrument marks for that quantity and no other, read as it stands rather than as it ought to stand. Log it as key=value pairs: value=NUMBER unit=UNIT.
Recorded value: value=1000 unit=rpm
